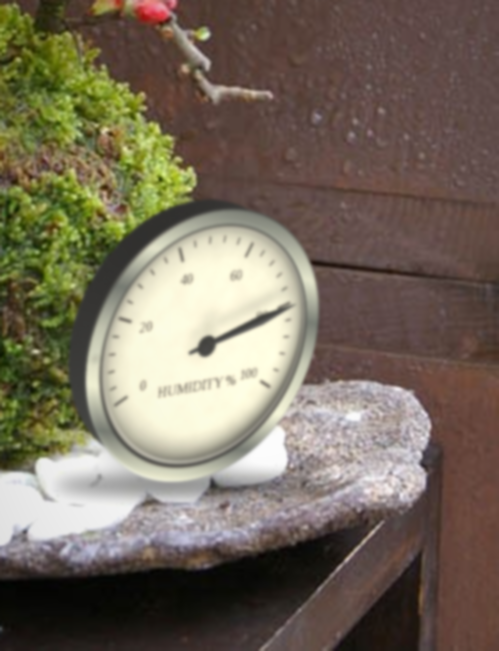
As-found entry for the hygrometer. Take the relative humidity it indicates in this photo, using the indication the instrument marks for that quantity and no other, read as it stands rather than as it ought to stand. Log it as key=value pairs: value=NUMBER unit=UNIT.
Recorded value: value=80 unit=%
